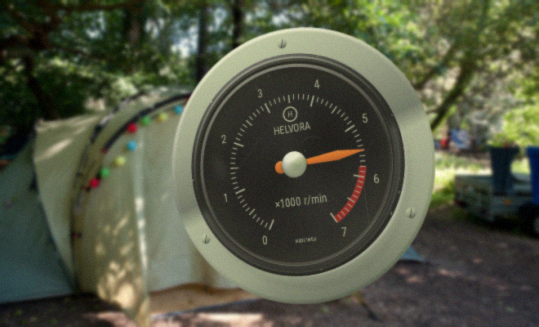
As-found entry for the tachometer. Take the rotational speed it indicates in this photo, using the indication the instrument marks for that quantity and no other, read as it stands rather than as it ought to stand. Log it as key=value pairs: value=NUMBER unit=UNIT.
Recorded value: value=5500 unit=rpm
